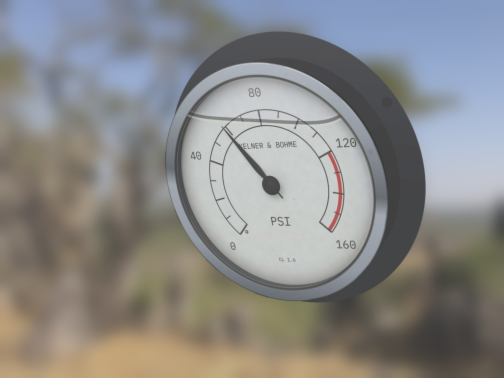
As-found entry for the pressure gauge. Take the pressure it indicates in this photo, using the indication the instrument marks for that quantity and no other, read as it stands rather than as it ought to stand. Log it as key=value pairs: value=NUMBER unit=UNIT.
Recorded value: value=60 unit=psi
